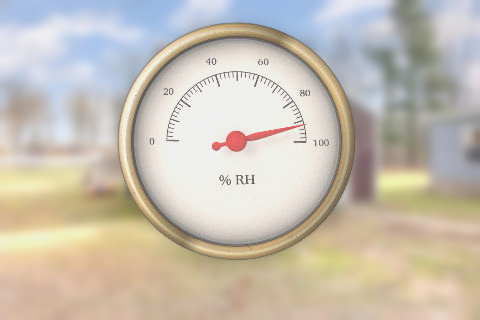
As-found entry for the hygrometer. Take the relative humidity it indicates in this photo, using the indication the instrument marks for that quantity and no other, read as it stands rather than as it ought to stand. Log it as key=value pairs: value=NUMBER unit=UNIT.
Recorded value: value=92 unit=%
